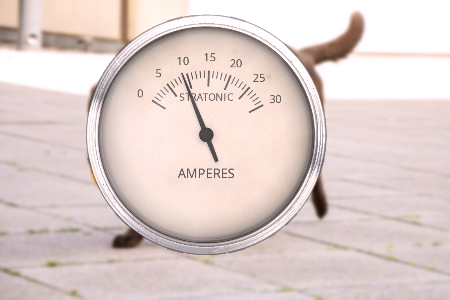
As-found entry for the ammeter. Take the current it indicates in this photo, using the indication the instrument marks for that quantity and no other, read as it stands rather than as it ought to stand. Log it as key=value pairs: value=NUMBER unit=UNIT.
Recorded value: value=9 unit=A
